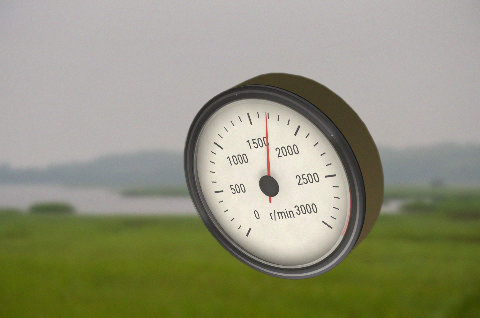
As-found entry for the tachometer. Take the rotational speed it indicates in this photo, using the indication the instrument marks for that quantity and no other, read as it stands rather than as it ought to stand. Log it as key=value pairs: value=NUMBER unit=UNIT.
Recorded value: value=1700 unit=rpm
